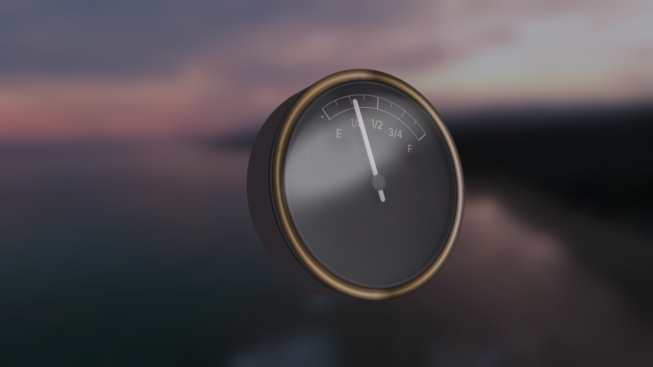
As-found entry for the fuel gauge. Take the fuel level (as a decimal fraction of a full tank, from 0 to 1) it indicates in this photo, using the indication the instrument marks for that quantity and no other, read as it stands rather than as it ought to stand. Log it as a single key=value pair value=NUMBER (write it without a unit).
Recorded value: value=0.25
